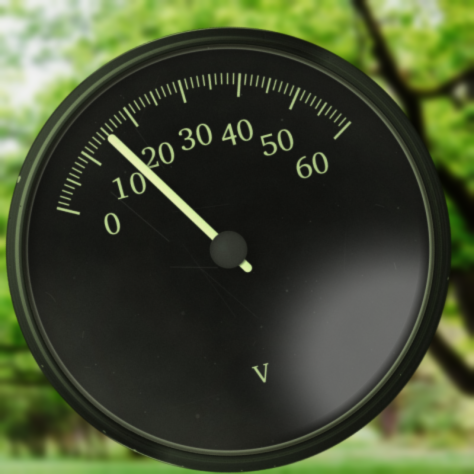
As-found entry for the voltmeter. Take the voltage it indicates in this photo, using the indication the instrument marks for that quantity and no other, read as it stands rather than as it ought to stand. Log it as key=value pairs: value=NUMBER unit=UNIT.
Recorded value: value=15 unit=V
